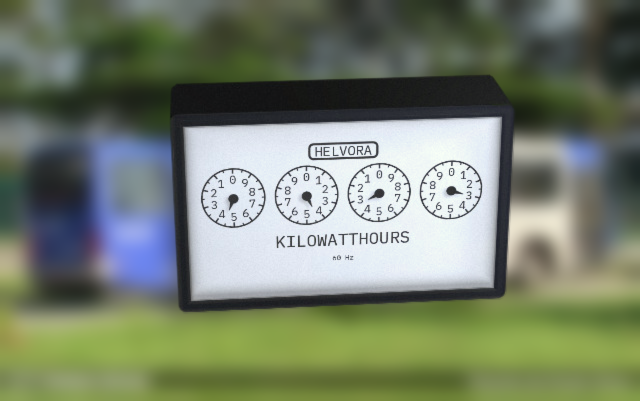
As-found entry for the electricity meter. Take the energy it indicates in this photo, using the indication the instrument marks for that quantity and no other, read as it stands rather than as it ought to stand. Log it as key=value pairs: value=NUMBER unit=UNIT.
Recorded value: value=4433 unit=kWh
